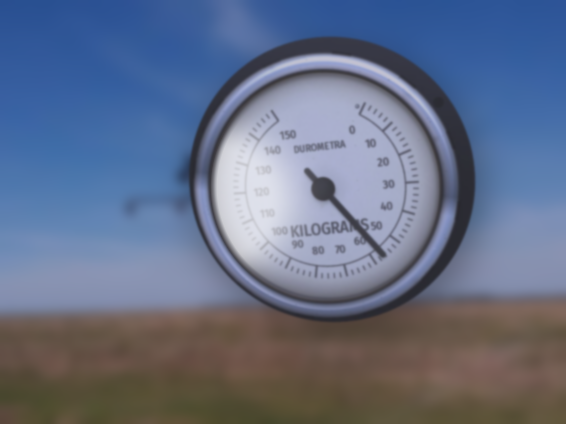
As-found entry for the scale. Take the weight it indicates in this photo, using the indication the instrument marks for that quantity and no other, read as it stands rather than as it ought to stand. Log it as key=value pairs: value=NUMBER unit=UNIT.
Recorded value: value=56 unit=kg
